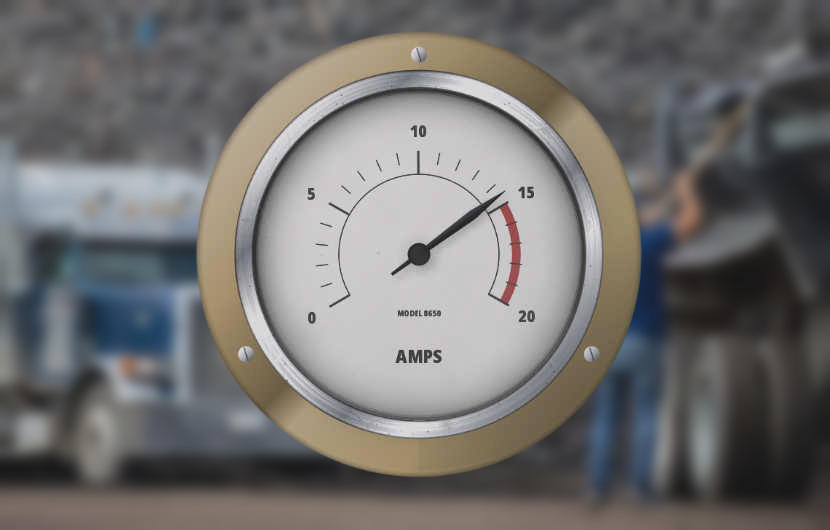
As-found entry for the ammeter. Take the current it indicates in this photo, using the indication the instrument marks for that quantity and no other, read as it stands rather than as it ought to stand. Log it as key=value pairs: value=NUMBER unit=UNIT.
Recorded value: value=14.5 unit=A
